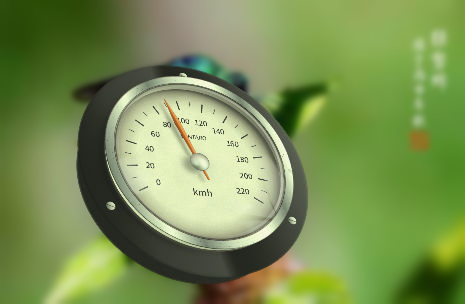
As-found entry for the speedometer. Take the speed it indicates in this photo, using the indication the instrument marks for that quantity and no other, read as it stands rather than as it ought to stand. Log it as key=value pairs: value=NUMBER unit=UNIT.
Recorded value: value=90 unit=km/h
